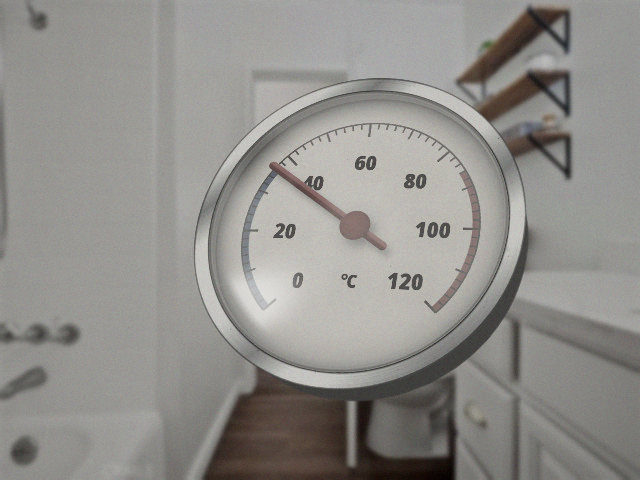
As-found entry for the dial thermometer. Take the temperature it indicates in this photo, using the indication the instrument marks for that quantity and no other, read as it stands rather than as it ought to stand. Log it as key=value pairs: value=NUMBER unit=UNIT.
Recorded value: value=36 unit=°C
